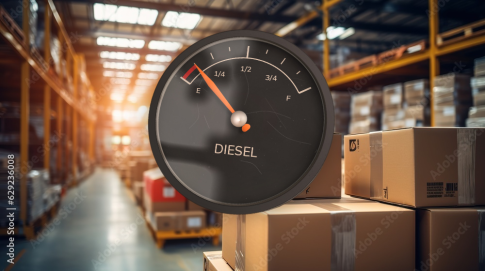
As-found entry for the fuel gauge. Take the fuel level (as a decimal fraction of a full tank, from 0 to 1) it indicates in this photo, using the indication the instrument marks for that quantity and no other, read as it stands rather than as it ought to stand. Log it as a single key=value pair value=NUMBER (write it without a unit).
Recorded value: value=0.125
